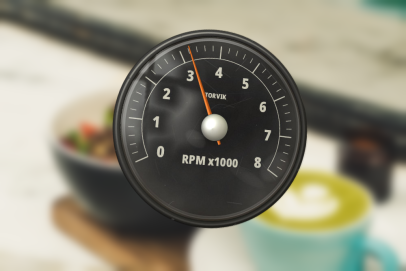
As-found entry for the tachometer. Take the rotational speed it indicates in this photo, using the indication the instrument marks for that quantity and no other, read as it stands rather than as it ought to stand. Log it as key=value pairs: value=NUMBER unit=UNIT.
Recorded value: value=3200 unit=rpm
